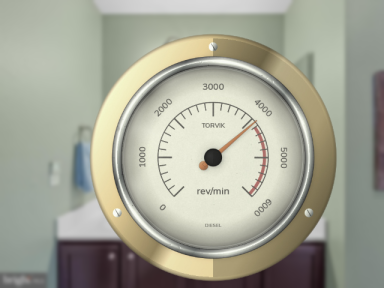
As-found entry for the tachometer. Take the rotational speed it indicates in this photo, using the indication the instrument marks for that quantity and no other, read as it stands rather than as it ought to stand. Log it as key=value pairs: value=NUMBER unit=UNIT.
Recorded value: value=4100 unit=rpm
